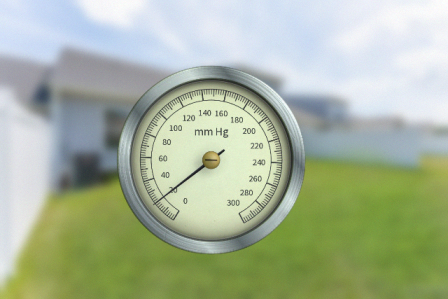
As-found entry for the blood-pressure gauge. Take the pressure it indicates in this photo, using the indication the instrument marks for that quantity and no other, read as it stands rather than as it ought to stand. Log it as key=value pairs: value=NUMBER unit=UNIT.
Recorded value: value=20 unit=mmHg
